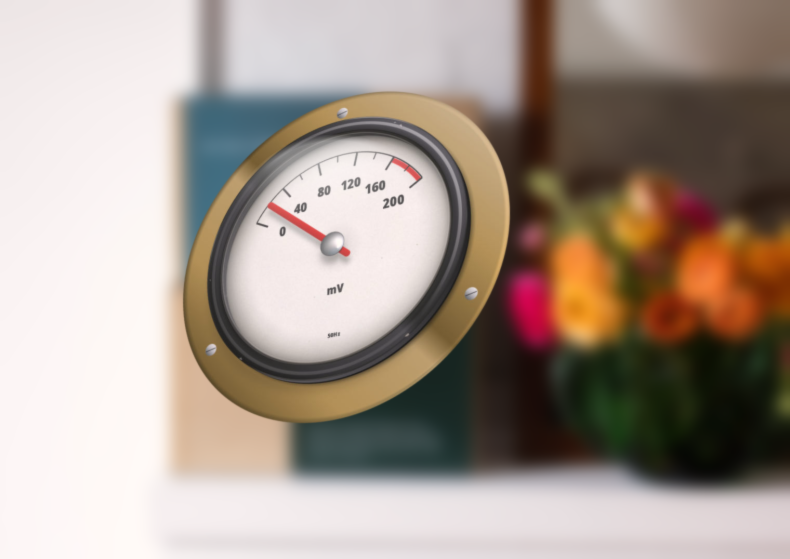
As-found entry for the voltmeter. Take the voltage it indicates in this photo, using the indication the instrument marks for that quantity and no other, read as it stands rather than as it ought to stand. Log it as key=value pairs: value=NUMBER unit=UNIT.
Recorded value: value=20 unit=mV
